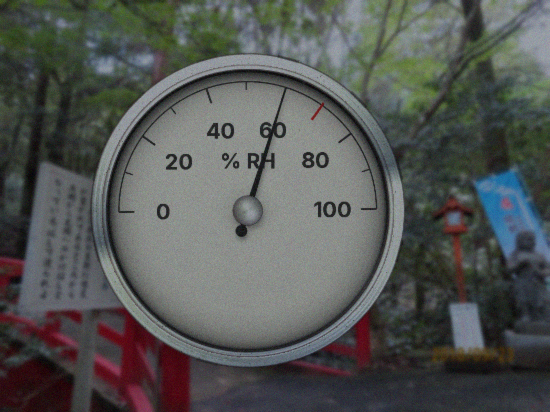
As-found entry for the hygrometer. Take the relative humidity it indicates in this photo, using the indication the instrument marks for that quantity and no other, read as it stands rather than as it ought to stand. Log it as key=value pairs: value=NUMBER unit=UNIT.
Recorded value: value=60 unit=%
